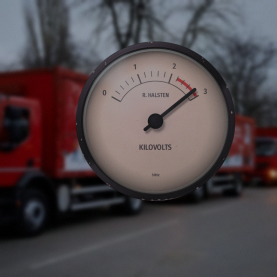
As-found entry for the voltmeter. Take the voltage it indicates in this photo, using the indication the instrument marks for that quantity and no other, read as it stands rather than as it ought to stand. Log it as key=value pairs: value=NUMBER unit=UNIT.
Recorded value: value=2.8 unit=kV
